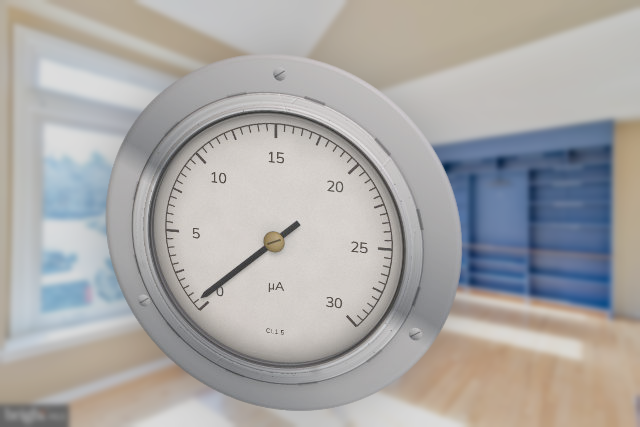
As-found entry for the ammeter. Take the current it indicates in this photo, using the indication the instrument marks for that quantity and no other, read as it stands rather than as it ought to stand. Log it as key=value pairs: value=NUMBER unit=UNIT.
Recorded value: value=0.5 unit=µA
